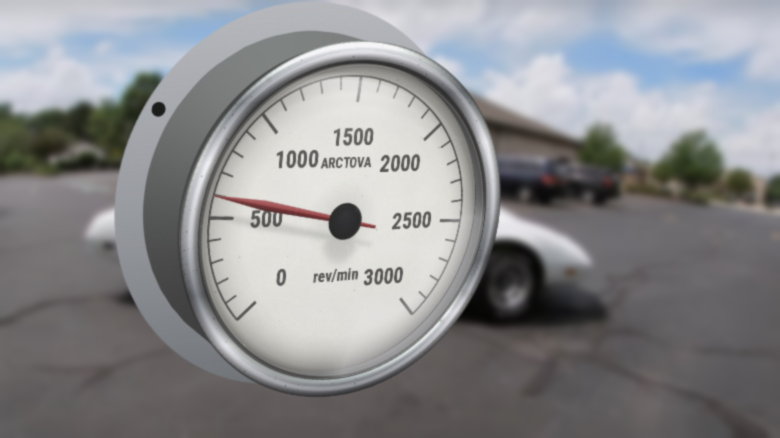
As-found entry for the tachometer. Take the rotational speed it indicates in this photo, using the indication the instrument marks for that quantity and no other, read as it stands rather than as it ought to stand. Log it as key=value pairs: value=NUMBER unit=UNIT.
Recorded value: value=600 unit=rpm
